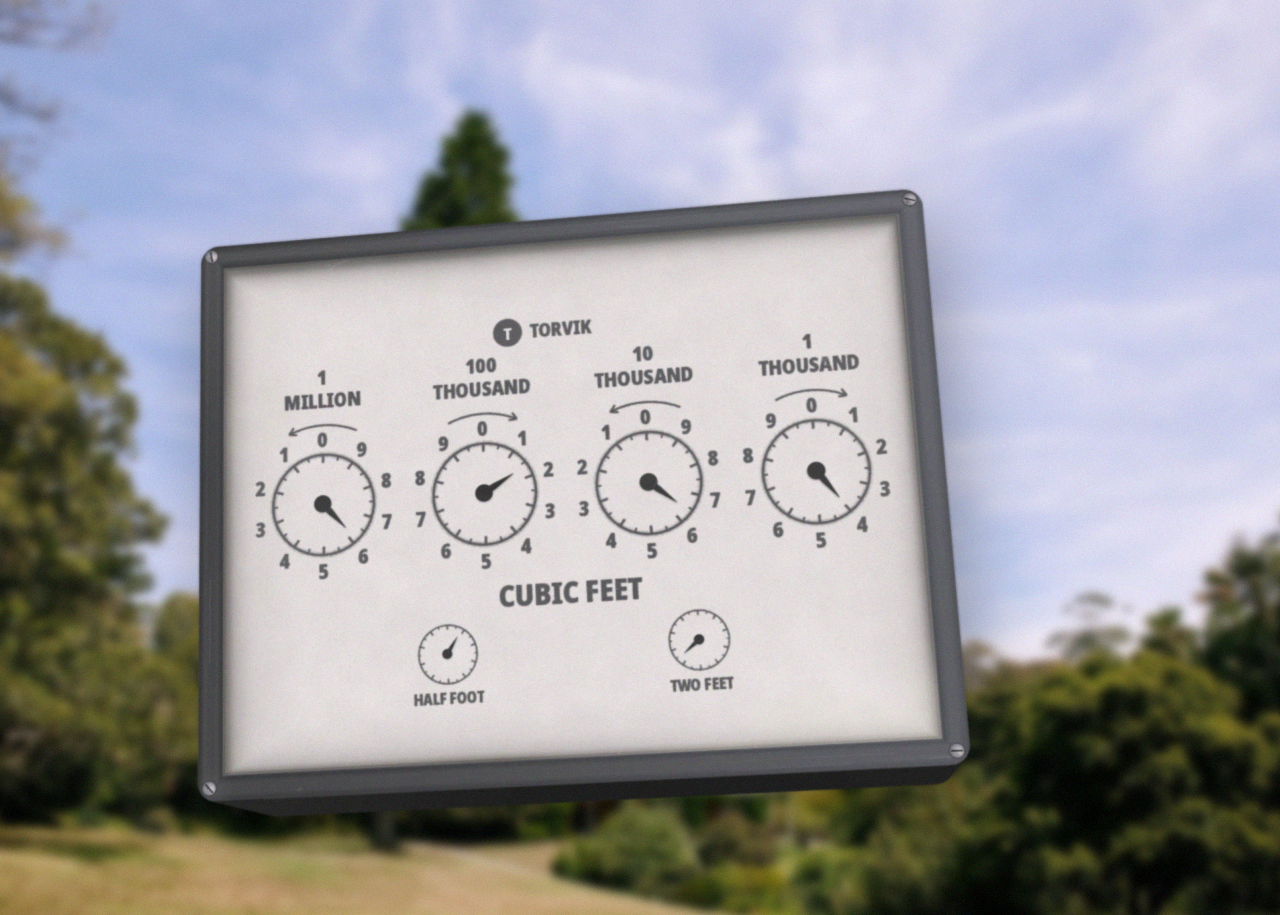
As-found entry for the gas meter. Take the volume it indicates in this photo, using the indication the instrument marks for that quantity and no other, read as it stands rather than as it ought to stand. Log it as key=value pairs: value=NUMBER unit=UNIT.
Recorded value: value=616400 unit=ft³
